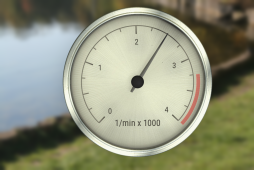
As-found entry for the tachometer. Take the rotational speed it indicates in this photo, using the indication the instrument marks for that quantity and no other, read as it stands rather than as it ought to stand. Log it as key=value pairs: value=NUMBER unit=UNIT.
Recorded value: value=2500 unit=rpm
